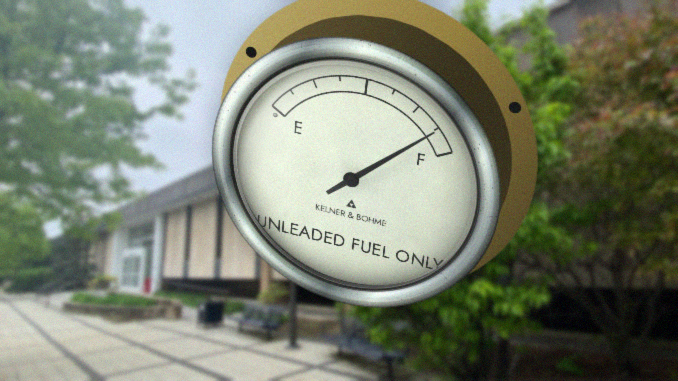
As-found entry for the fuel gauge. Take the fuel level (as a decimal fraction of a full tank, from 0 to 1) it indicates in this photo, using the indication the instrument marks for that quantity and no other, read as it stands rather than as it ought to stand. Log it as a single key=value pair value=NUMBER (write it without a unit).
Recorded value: value=0.875
